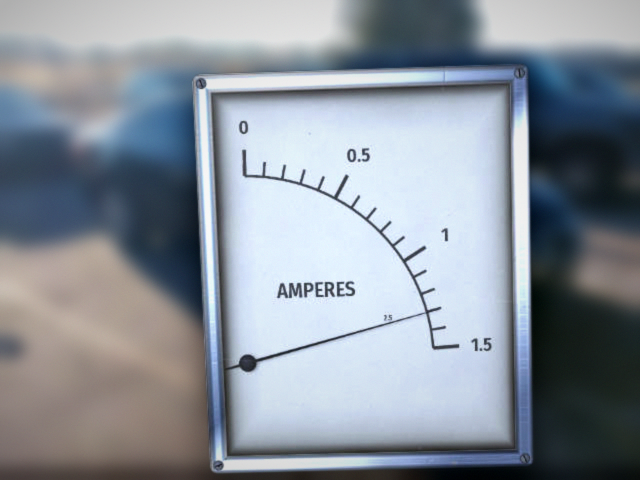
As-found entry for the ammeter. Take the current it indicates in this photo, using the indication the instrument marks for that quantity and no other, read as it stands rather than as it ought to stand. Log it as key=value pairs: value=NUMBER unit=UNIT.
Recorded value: value=1.3 unit=A
